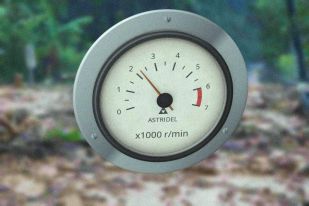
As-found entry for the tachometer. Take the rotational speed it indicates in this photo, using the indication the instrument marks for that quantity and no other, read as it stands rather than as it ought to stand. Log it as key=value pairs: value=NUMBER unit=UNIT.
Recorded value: value=2250 unit=rpm
